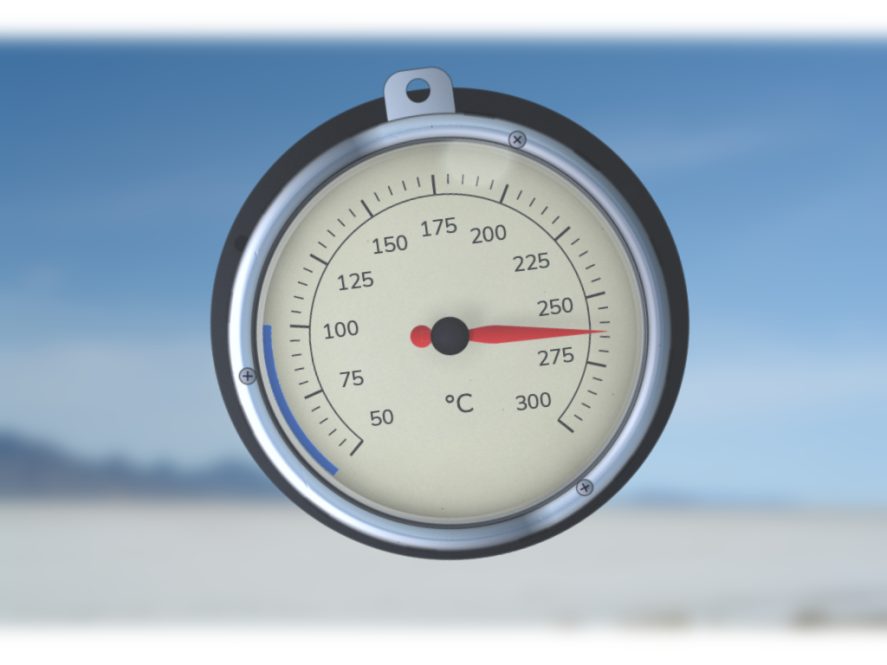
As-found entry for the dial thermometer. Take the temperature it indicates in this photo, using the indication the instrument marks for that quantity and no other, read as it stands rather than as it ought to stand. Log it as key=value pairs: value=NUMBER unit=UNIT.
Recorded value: value=262.5 unit=°C
